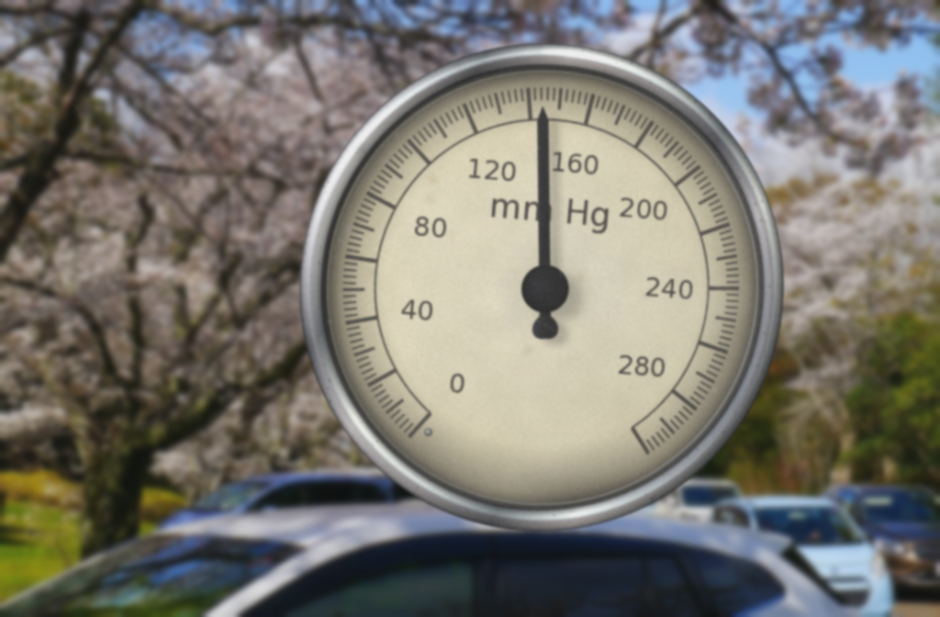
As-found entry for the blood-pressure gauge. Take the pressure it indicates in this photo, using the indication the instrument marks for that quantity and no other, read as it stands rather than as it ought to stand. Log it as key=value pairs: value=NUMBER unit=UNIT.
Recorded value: value=144 unit=mmHg
